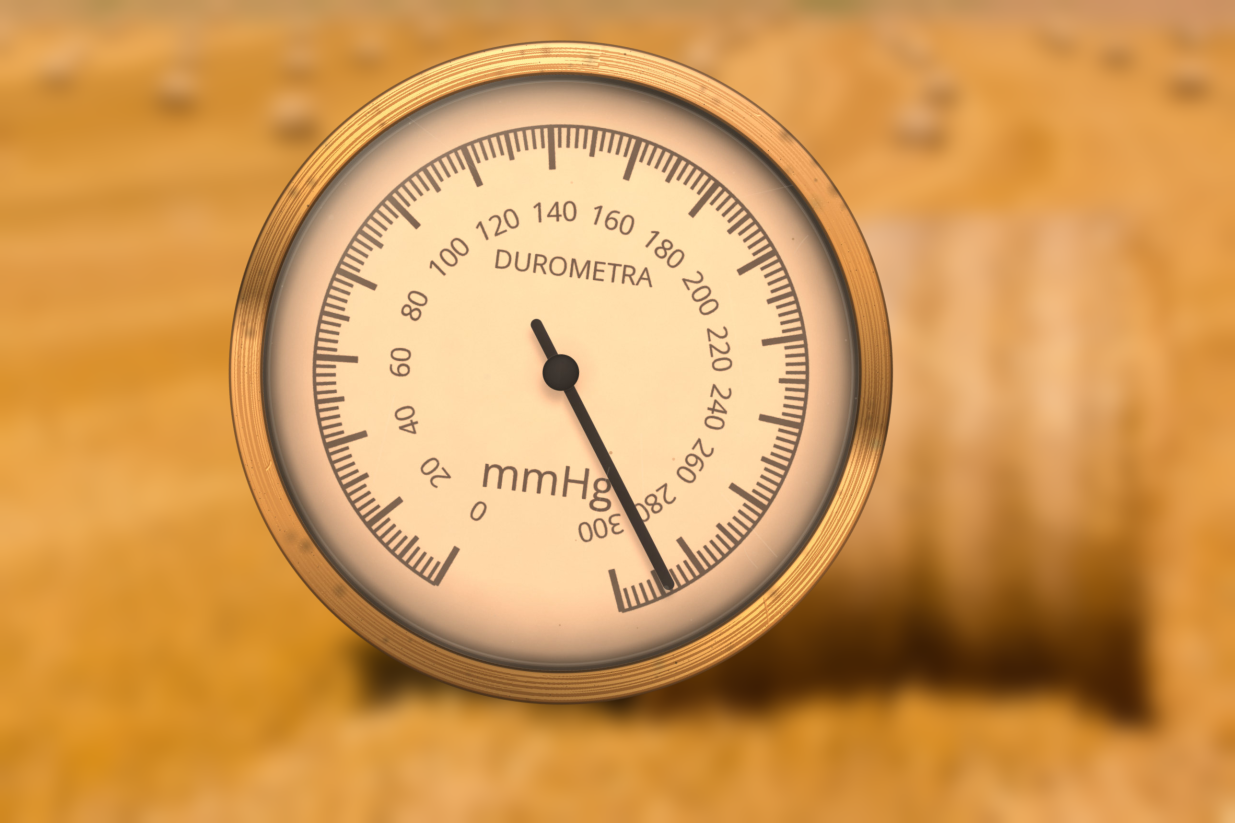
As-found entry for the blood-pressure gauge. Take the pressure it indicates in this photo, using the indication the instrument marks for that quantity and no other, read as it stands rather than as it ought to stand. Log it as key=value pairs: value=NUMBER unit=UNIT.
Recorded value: value=288 unit=mmHg
